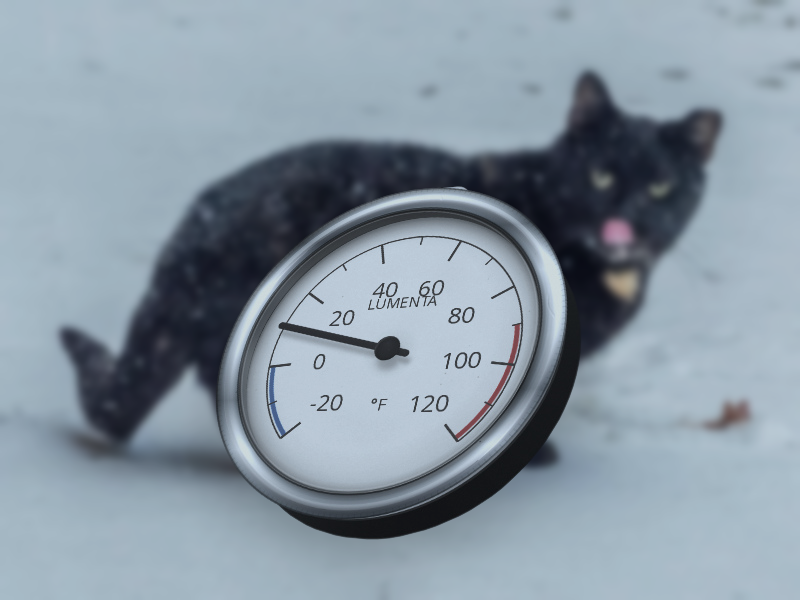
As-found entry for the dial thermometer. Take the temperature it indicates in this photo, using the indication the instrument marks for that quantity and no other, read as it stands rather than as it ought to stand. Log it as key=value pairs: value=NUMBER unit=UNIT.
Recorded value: value=10 unit=°F
